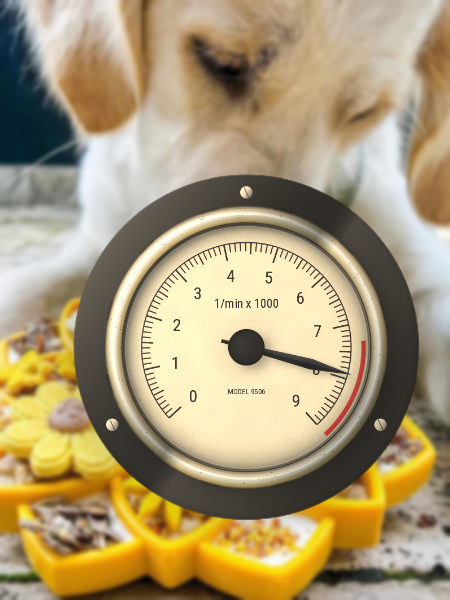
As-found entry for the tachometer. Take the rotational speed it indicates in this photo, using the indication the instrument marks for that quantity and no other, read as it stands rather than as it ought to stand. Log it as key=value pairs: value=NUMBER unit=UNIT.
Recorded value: value=7900 unit=rpm
